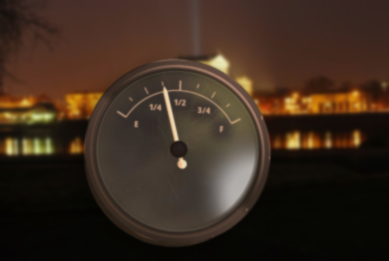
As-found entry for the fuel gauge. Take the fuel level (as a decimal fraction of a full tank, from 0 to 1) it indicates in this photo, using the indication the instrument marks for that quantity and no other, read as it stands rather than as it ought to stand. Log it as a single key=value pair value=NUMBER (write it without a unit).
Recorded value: value=0.375
